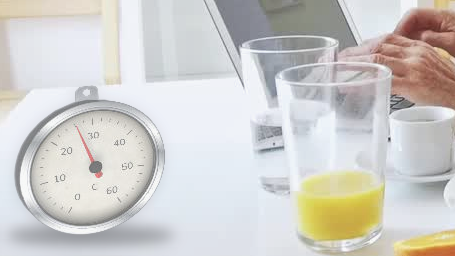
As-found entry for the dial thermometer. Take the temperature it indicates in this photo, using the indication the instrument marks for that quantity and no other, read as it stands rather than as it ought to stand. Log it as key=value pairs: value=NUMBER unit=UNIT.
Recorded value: value=26 unit=°C
